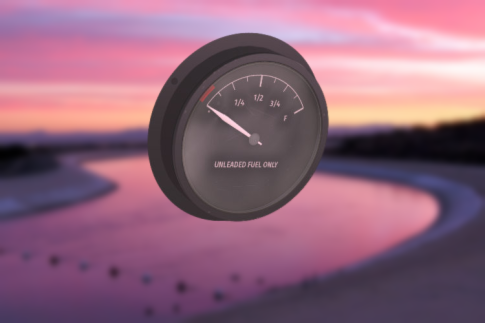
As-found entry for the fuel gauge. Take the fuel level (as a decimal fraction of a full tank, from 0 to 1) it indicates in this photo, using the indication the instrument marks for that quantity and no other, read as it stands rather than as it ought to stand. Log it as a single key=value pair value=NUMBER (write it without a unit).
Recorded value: value=0
